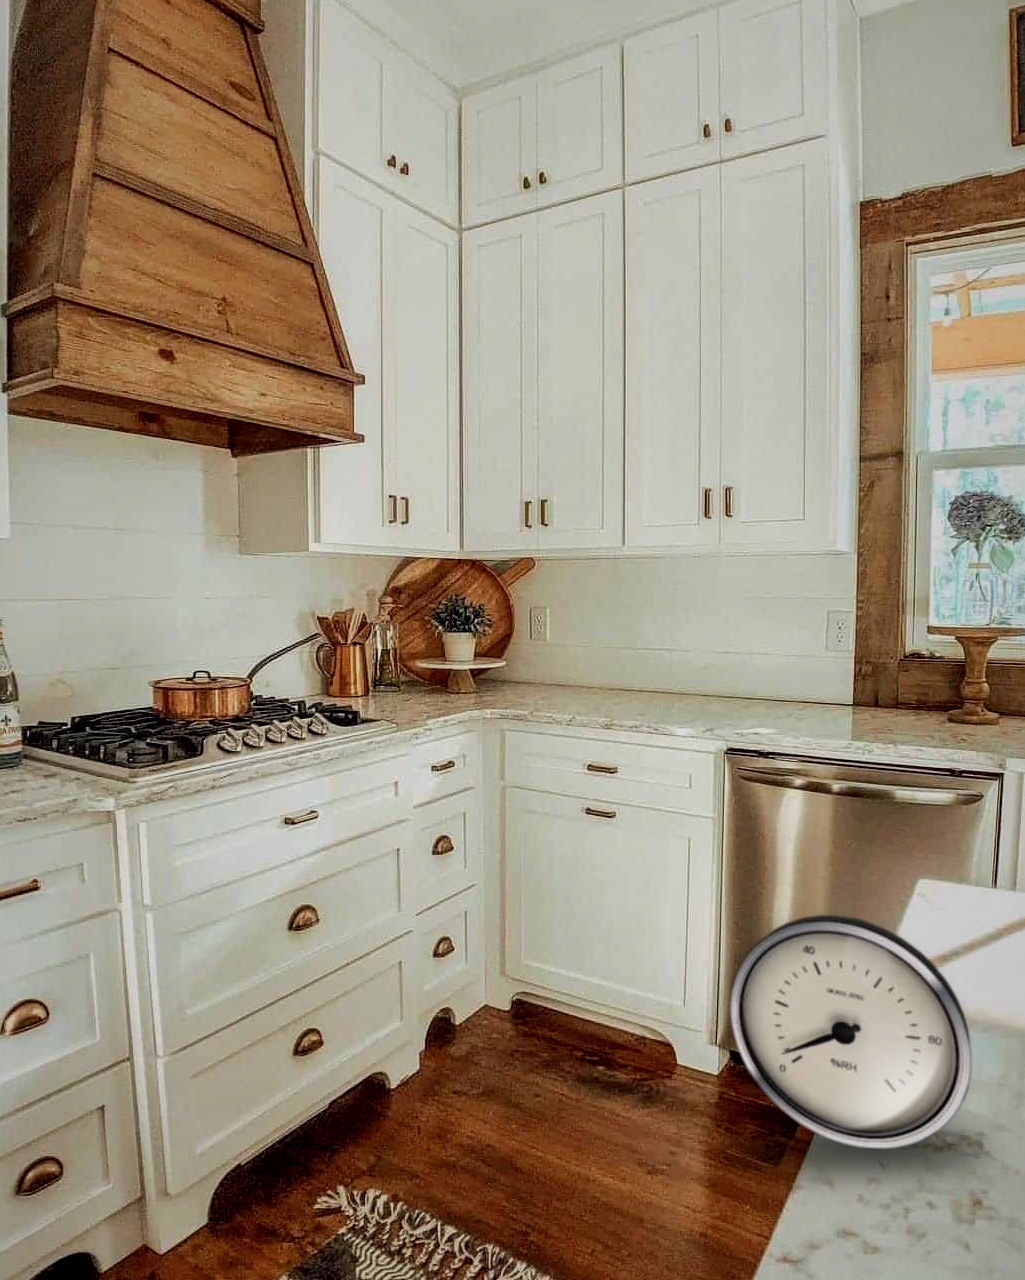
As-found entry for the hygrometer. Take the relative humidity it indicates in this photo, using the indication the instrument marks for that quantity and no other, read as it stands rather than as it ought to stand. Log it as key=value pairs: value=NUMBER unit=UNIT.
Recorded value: value=4 unit=%
